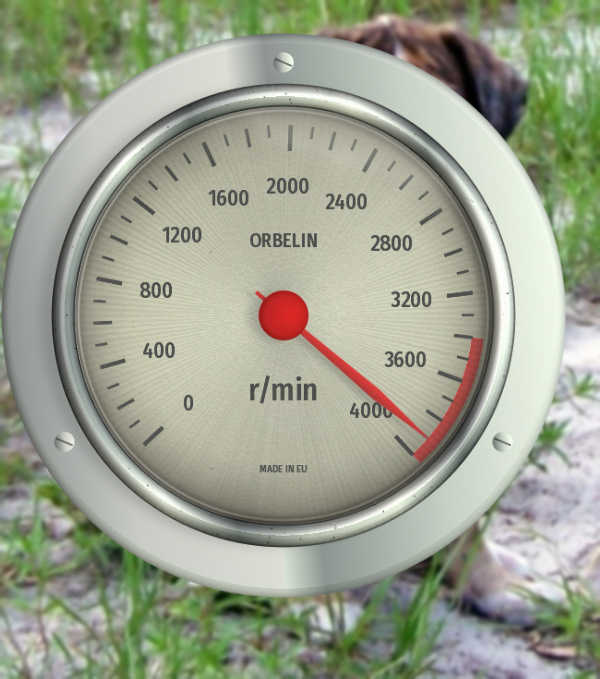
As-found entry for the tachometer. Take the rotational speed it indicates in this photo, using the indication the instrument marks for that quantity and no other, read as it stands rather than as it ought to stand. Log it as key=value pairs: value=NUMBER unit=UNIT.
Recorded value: value=3900 unit=rpm
